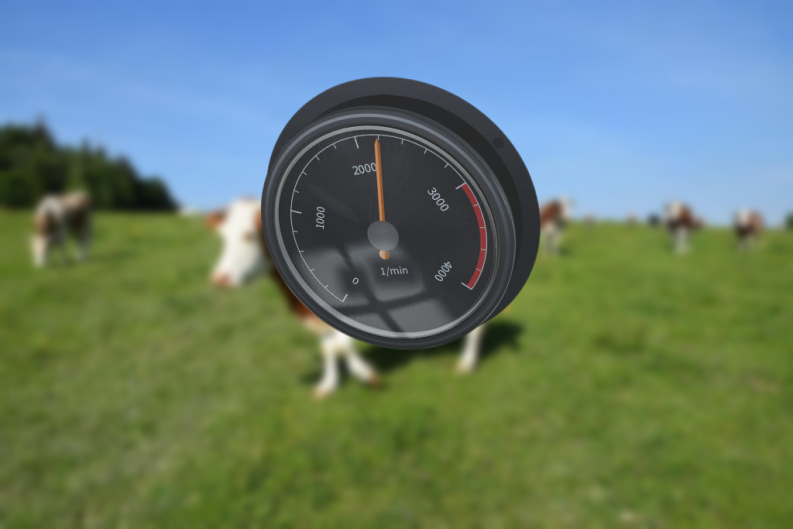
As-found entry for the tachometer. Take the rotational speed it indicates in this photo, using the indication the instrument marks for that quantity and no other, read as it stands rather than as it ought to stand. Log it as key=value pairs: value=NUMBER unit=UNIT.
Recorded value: value=2200 unit=rpm
